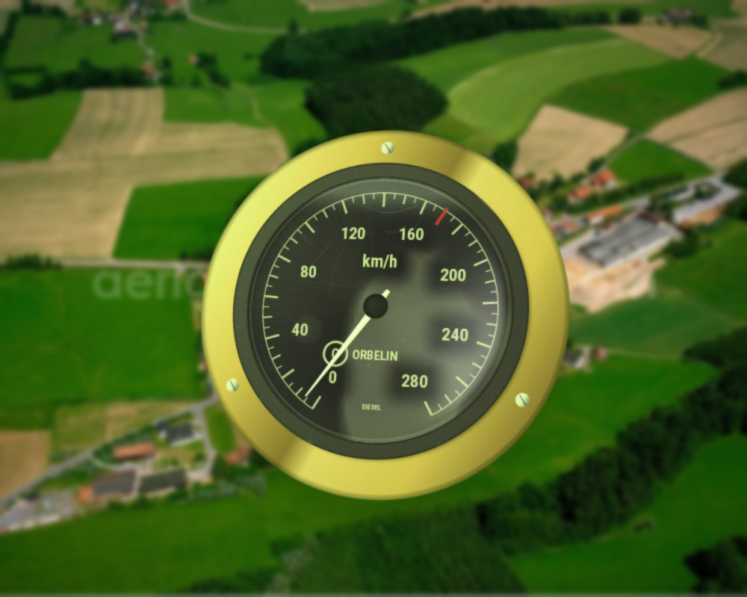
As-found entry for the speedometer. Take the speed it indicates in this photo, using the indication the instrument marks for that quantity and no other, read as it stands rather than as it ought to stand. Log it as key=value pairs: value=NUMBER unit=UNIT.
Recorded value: value=5 unit=km/h
